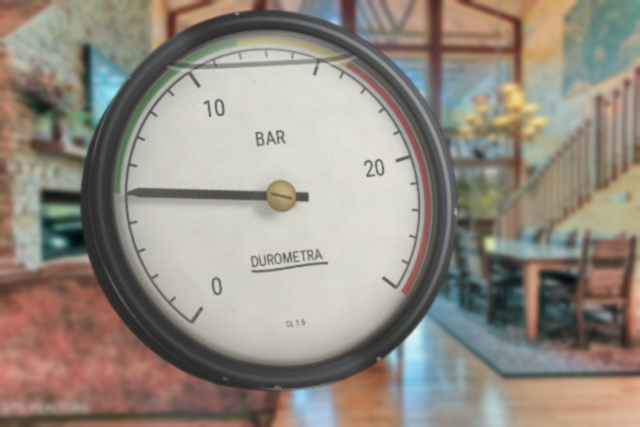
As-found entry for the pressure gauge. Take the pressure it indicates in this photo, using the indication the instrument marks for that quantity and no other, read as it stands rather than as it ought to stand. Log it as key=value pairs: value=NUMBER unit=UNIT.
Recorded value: value=5 unit=bar
